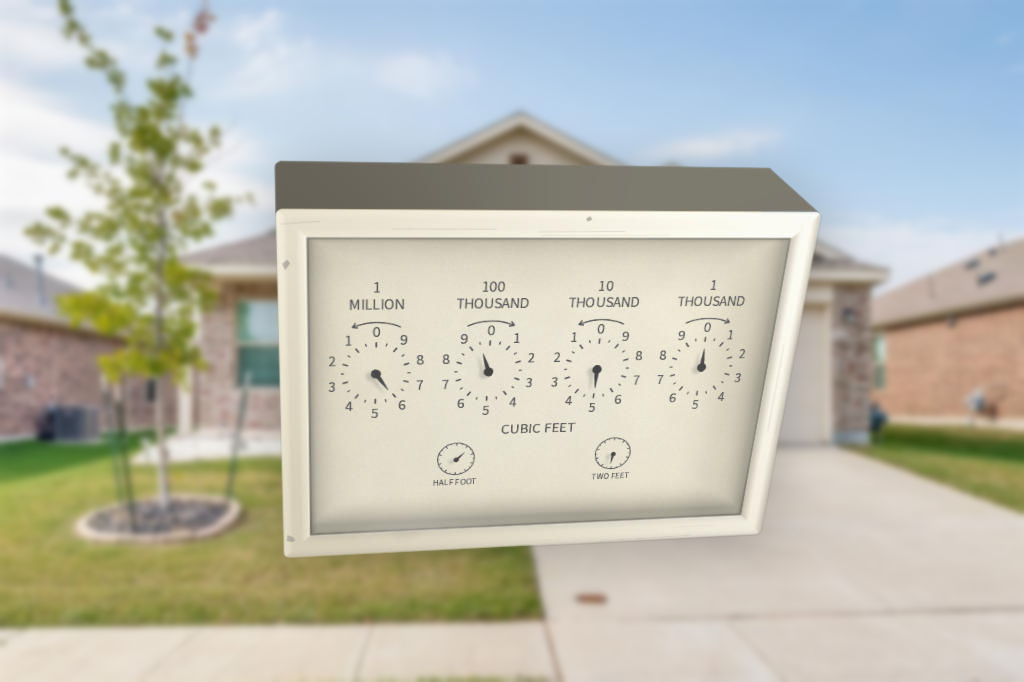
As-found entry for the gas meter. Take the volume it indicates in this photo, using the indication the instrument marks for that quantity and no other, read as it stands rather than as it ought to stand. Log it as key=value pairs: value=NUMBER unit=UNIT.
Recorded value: value=595000 unit=ft³
